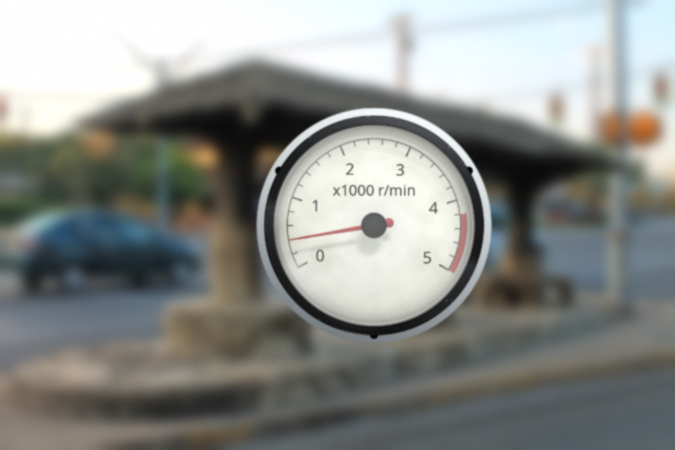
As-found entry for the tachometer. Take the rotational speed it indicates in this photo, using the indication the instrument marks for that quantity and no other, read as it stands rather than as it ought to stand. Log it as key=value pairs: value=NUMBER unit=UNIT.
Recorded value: value=400 unit=rpm
